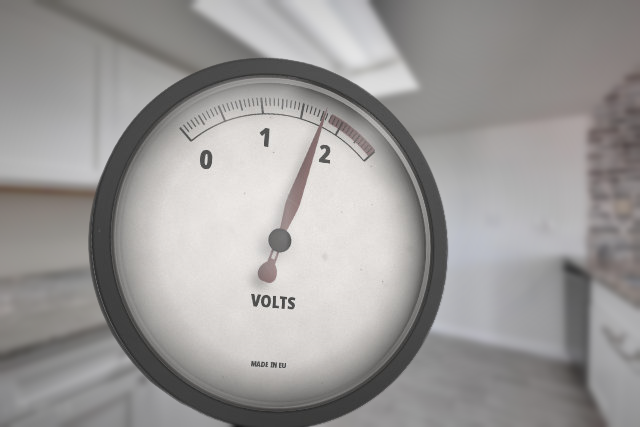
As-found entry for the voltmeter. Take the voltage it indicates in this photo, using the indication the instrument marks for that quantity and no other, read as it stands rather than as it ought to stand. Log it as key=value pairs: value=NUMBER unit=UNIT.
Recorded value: value=1.75 unit=V
